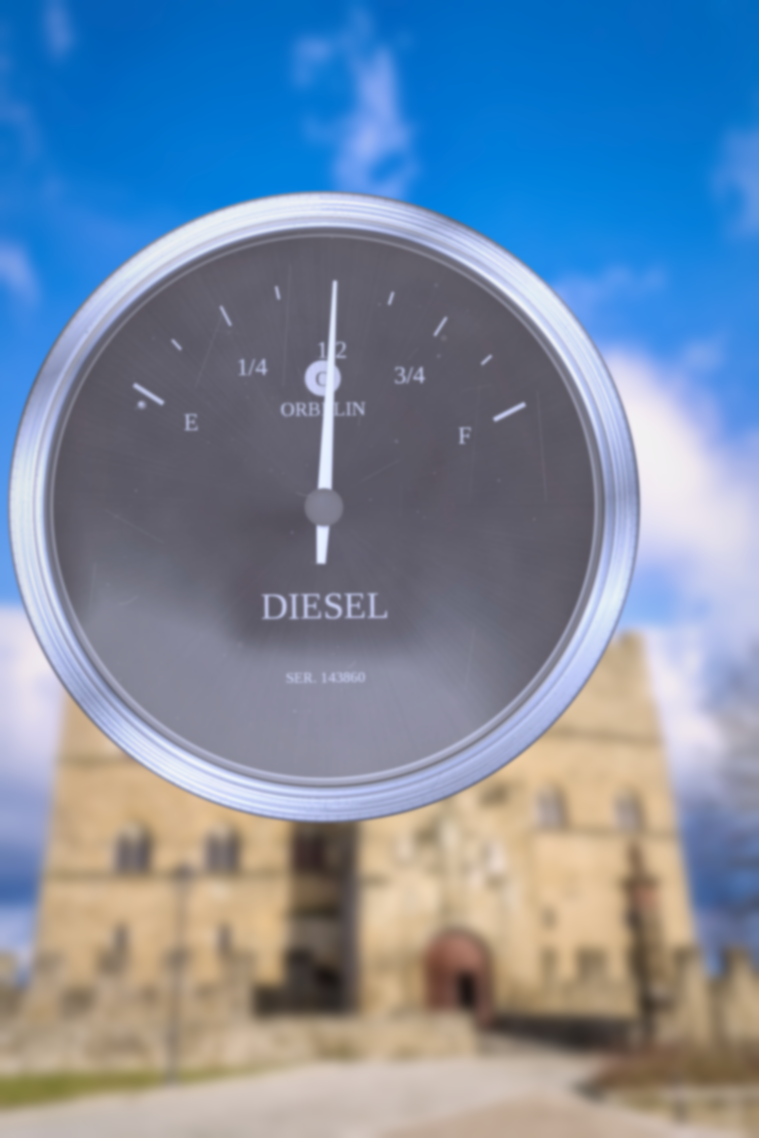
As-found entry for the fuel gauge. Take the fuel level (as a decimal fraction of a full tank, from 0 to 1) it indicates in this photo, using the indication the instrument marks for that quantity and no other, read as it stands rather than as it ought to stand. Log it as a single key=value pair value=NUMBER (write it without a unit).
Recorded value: value=0.5
